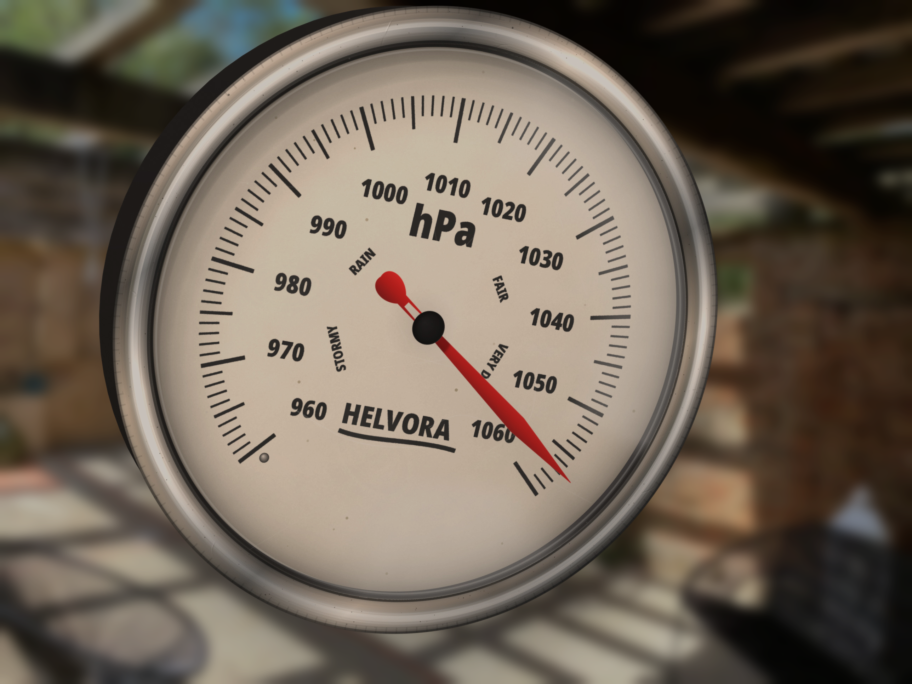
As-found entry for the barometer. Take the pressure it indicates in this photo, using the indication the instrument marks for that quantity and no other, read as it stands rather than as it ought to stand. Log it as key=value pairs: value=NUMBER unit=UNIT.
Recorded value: value=1057 unit=hPa
